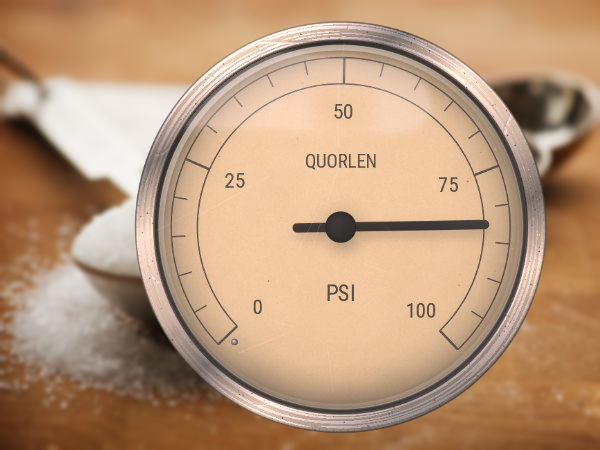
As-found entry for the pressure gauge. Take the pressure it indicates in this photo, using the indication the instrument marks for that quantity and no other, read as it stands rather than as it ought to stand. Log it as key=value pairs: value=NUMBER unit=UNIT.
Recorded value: value=82.5 unit=psi
